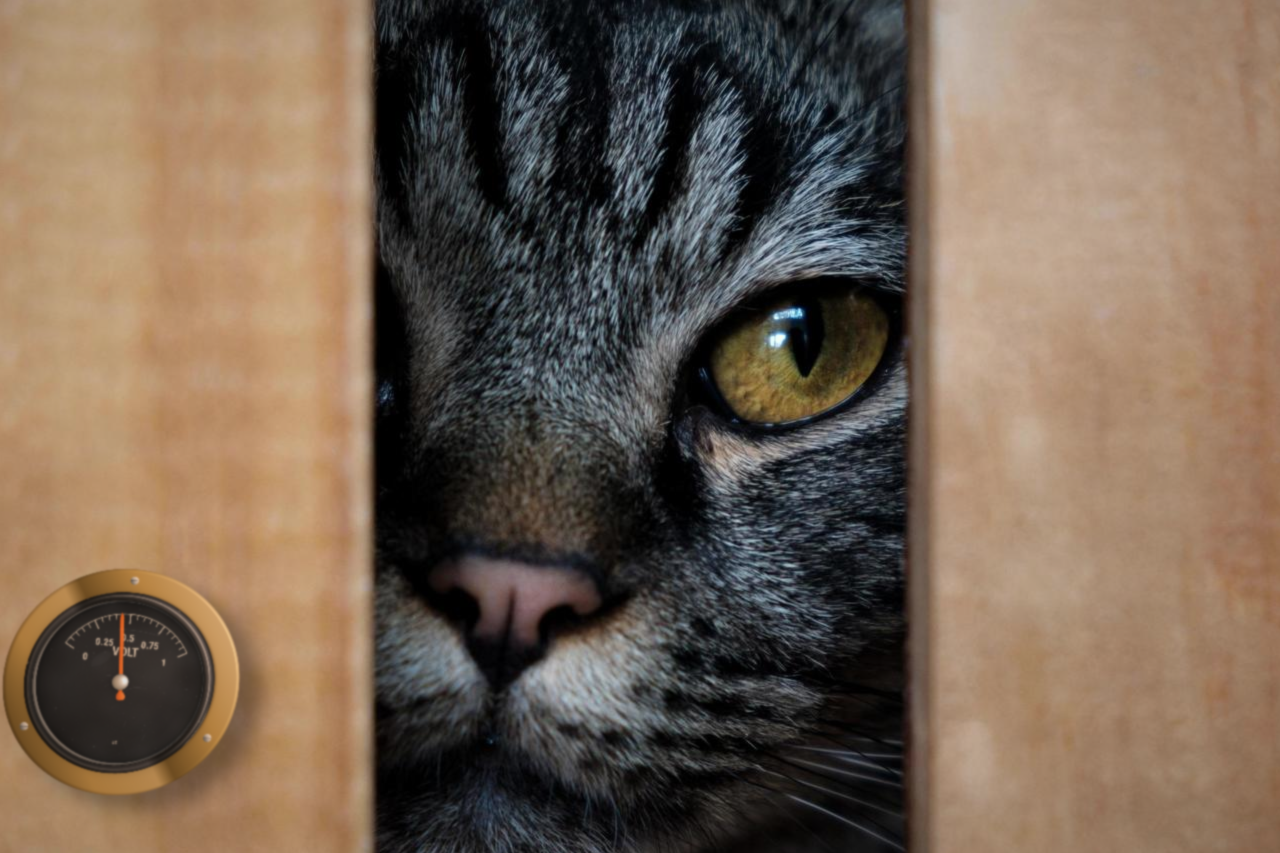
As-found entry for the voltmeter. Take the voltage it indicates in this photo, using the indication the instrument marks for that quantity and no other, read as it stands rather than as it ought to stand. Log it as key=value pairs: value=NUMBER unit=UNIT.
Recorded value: value=0.45 unit=V
